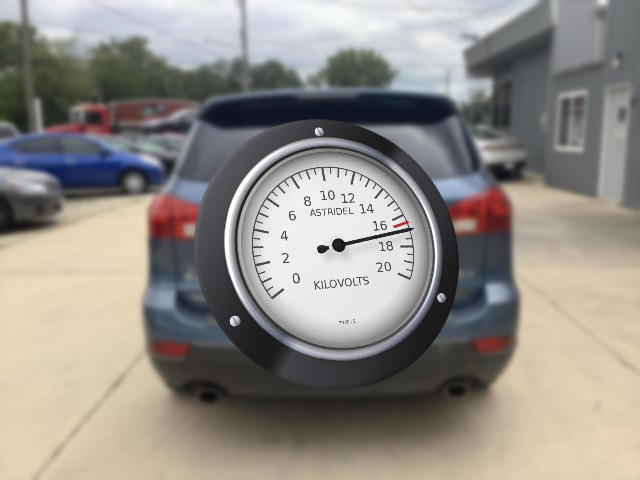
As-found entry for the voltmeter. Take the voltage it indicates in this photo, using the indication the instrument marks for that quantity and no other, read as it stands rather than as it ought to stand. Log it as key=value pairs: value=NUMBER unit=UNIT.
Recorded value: value=17 unit=kV
